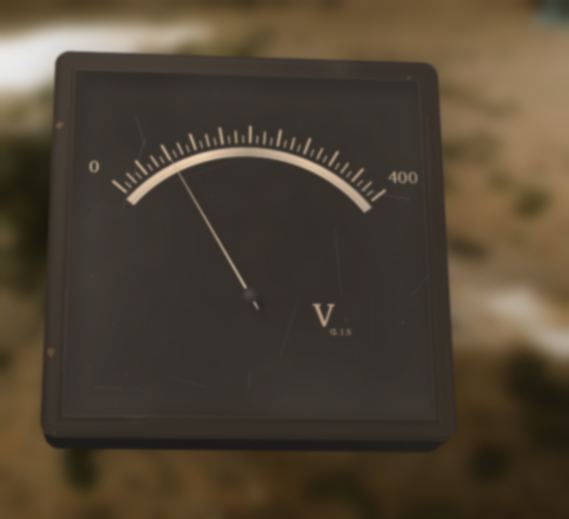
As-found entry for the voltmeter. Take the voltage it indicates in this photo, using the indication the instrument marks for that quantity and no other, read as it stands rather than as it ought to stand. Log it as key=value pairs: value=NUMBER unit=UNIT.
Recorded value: value=80 unit=V
